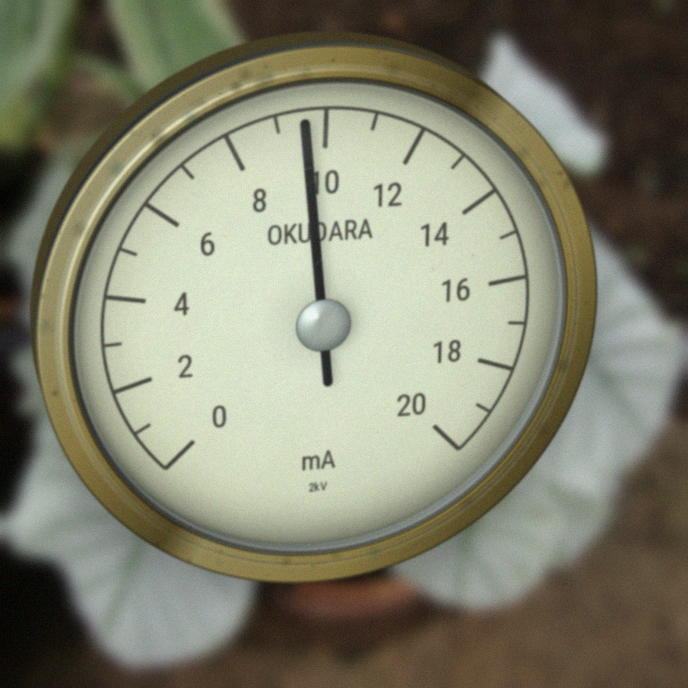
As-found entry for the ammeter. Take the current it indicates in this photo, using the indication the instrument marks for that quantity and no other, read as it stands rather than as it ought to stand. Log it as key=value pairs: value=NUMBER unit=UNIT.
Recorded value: value=9.5 unit=mA
